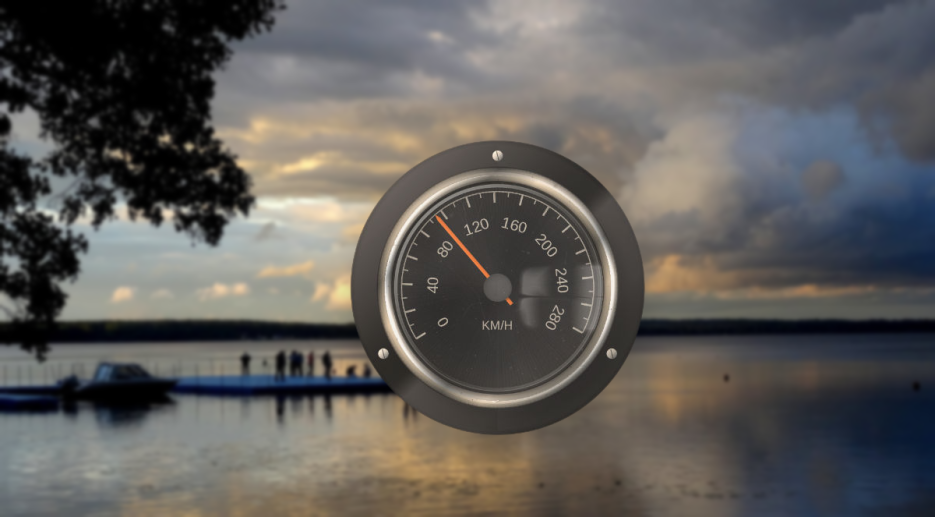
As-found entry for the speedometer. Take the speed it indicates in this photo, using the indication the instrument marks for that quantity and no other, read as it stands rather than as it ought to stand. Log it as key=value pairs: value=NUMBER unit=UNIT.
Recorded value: value=95 unit=km/h
